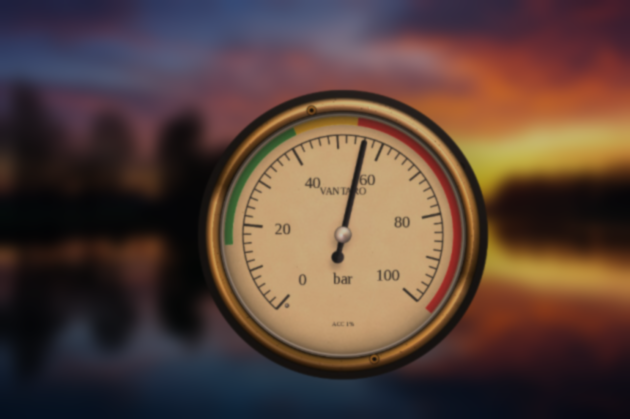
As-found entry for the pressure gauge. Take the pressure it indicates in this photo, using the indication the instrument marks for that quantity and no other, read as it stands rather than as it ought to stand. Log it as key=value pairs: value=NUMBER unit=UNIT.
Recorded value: value=56 unit=bar
